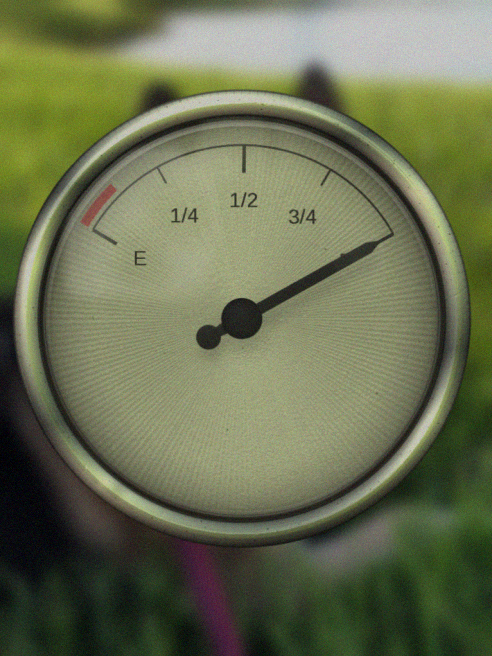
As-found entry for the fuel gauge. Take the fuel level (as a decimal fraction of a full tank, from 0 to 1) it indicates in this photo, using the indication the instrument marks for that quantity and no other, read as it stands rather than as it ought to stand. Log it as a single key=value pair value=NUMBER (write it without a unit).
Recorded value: value=1
